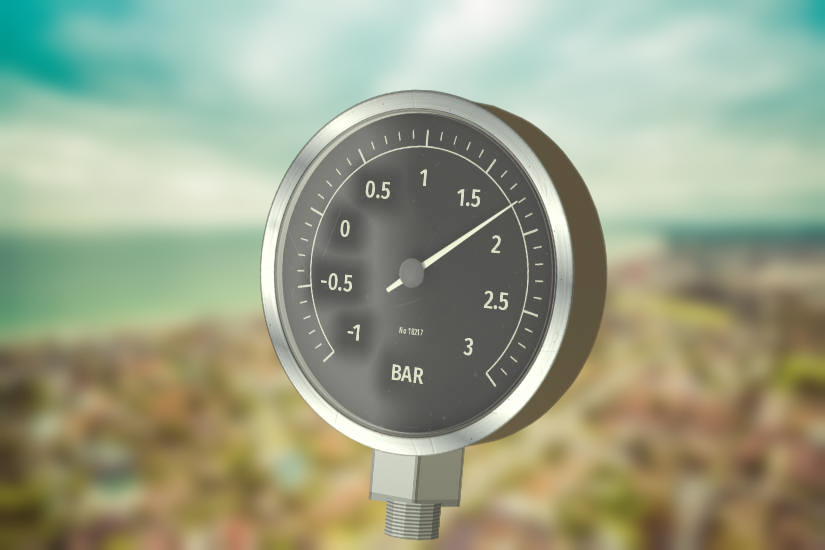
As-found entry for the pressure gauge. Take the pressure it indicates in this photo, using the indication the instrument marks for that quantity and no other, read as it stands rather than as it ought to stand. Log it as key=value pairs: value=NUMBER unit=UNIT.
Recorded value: value=1.8 unit=bar
